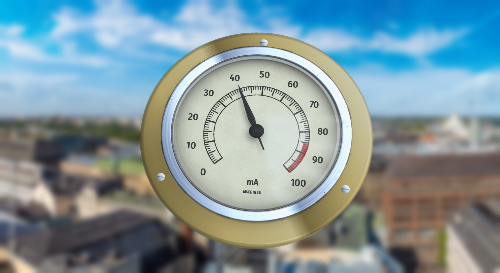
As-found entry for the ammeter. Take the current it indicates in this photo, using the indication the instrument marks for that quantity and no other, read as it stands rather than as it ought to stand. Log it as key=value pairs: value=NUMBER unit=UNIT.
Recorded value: value=40 unit=mA
